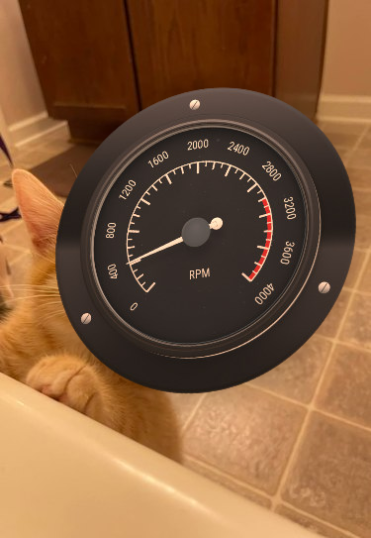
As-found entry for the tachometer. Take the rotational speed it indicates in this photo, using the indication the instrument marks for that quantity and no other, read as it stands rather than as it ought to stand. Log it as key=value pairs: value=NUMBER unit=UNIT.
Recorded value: value=400 unit=rpm
